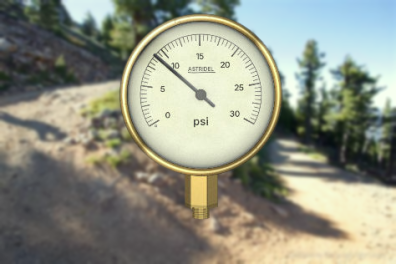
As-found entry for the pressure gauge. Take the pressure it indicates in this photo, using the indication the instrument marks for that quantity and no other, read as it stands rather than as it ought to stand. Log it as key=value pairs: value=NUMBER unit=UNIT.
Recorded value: value=9 unit=psi
